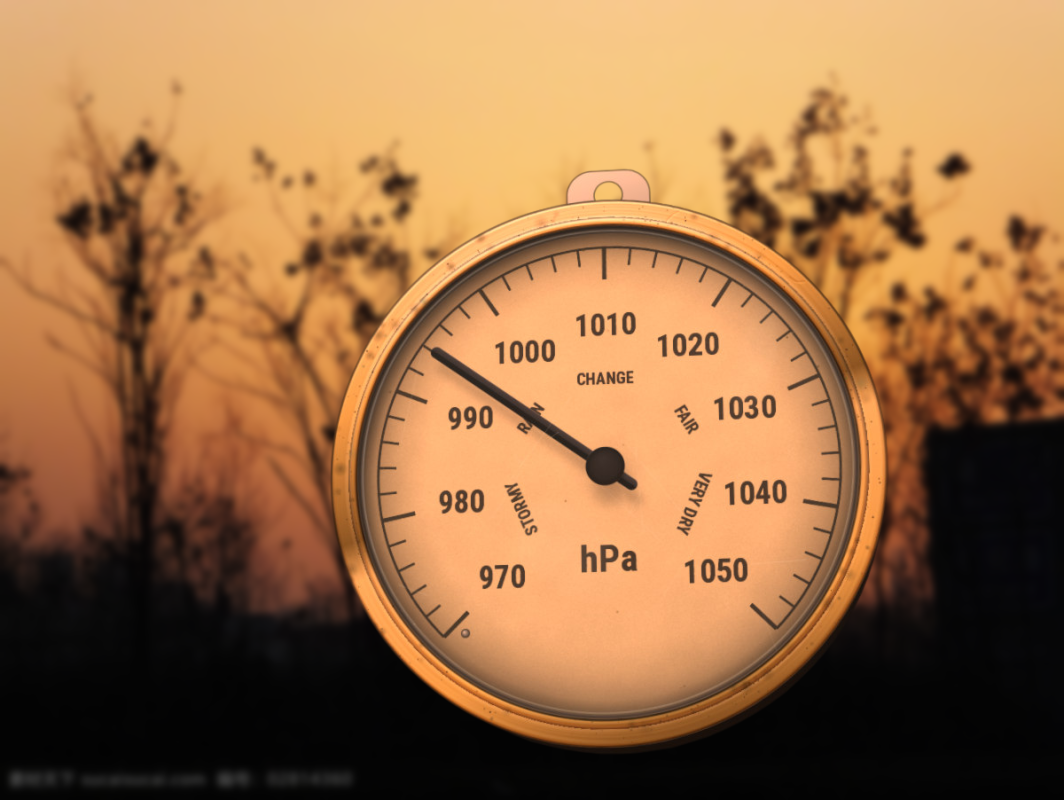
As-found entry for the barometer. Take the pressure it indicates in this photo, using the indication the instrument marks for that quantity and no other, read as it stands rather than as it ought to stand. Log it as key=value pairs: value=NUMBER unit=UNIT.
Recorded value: value=994 unit=hPa
